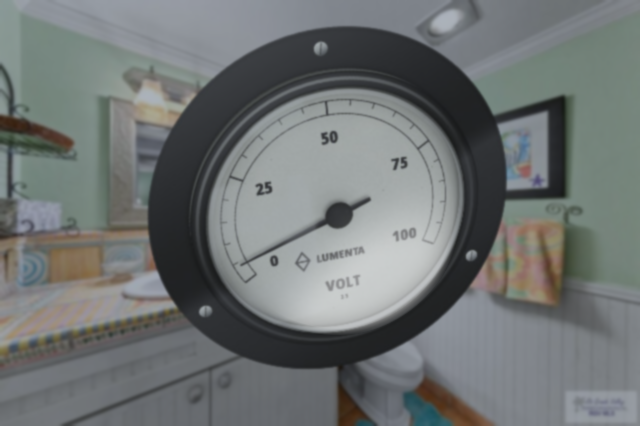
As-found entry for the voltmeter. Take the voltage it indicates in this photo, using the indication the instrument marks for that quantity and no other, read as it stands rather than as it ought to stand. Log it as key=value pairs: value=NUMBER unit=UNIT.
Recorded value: value=5 unit=V
